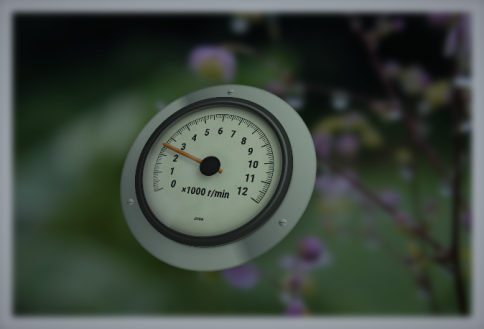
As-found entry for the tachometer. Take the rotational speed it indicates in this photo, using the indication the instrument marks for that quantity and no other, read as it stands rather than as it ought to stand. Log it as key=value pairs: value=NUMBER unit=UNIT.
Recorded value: value=2500 unit=rpm
